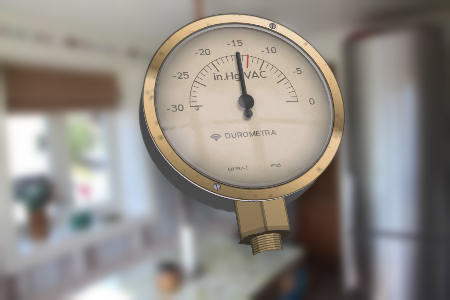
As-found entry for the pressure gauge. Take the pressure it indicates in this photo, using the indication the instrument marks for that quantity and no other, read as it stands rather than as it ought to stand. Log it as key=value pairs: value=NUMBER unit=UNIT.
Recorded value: value=-15 unit=inHg
